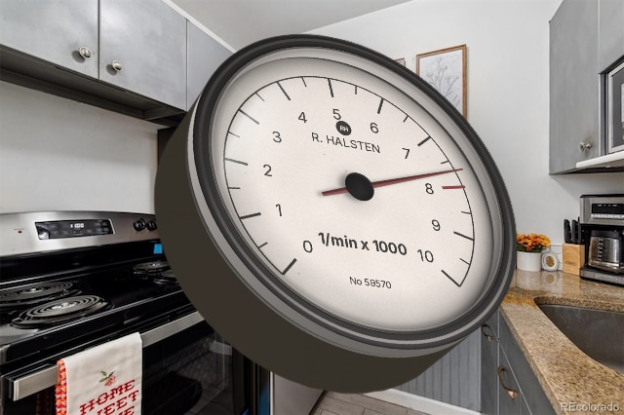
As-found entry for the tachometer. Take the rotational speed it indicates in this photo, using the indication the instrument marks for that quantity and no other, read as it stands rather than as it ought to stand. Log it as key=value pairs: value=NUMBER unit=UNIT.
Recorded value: value=7750 unit=rpm
